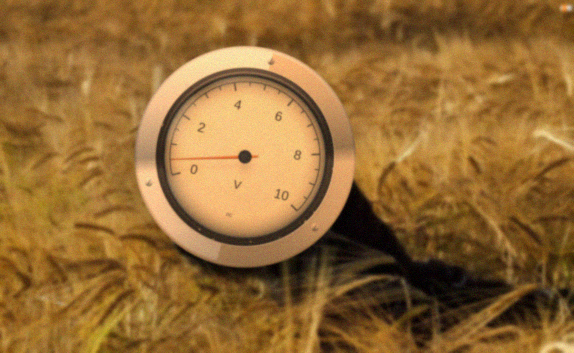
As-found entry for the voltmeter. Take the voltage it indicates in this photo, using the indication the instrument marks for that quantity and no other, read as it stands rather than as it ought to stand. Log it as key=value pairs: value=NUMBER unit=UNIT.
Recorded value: value=0.5 unit=V
